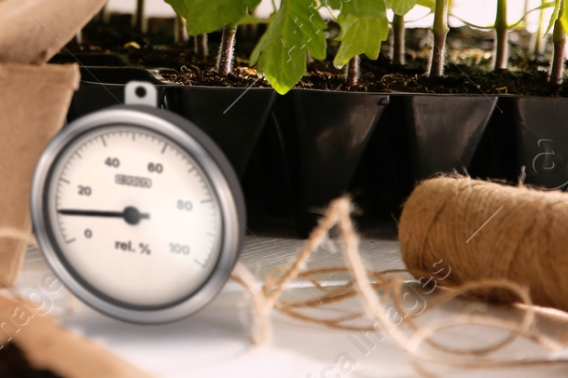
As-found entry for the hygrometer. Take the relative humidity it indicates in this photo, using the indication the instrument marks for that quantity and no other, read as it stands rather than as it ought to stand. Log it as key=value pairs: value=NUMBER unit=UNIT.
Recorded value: value=10 unit=%
